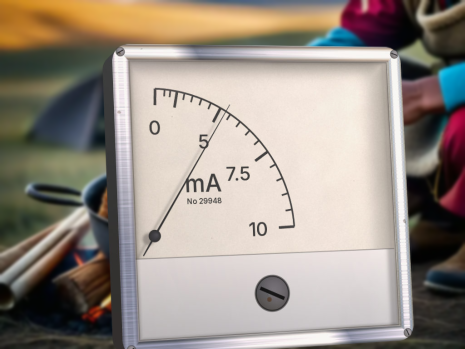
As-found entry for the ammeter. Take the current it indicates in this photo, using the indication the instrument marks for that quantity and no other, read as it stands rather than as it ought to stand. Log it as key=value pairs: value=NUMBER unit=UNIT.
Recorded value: value=5.25 unit=mA
